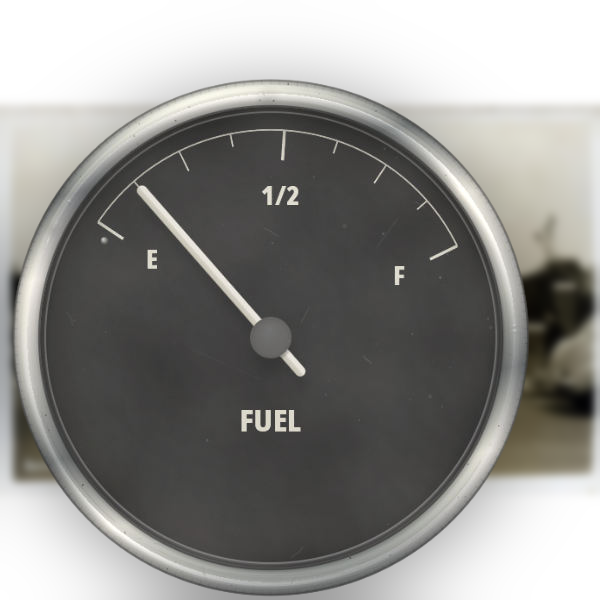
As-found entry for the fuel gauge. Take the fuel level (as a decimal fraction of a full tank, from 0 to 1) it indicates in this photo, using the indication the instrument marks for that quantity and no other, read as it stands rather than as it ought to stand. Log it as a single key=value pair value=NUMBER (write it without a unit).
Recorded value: value=0.125
